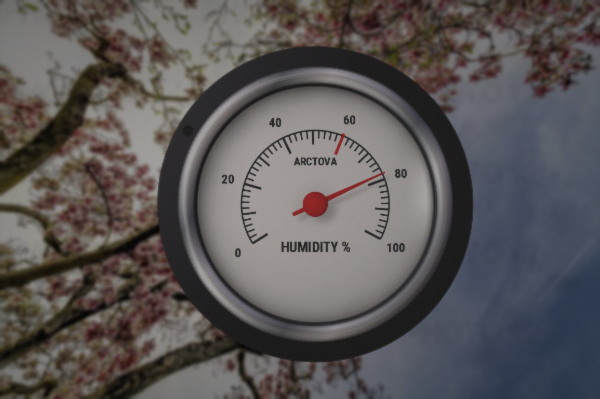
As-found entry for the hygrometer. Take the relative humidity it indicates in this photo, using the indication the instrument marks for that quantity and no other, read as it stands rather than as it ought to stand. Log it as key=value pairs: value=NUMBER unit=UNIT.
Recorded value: value=78 unit=%
